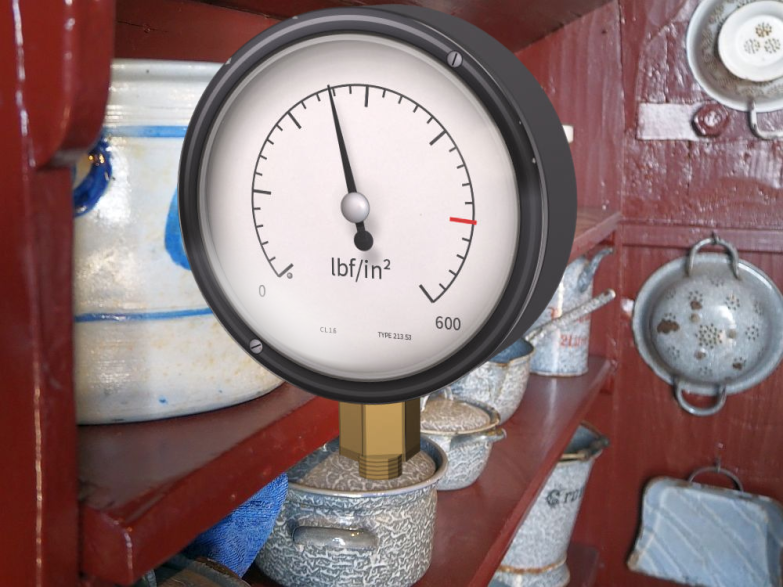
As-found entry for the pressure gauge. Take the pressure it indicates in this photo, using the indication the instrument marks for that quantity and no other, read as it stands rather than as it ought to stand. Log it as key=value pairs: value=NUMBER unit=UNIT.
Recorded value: value=260 unit=psi
